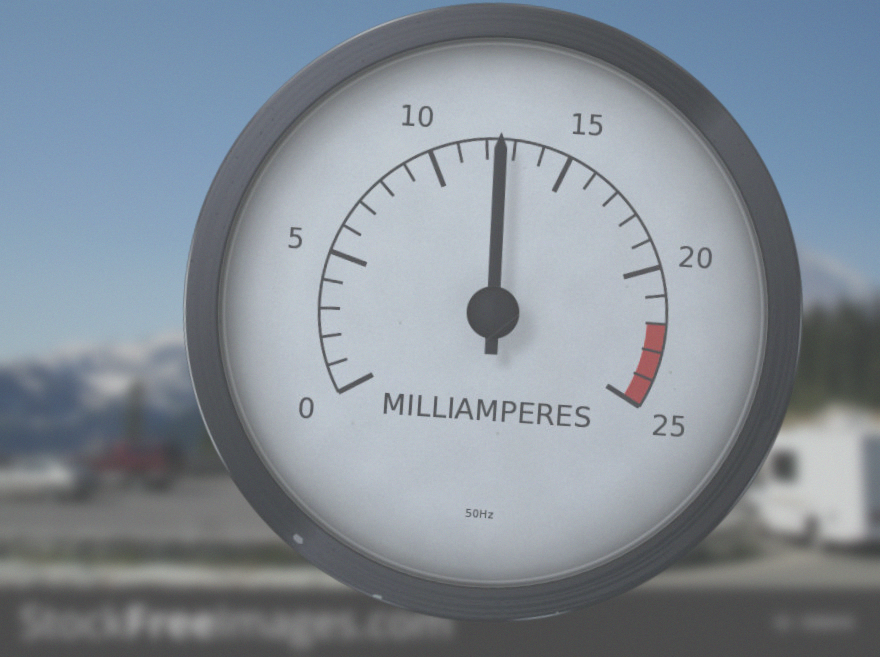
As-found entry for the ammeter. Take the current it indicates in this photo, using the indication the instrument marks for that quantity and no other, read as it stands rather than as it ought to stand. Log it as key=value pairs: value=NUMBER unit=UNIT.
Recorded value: value=12.5 unit=mA
